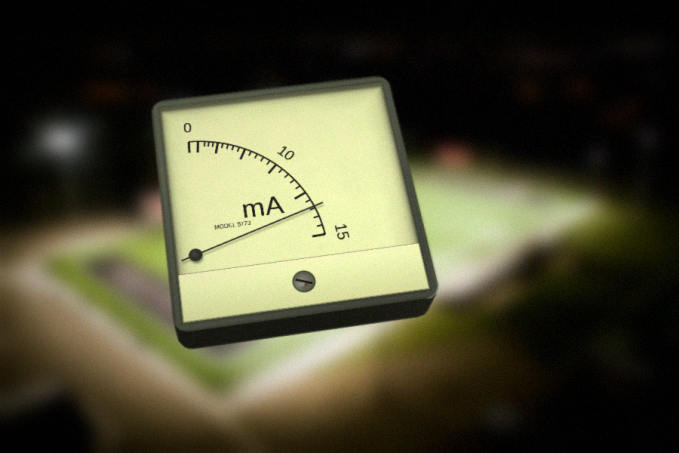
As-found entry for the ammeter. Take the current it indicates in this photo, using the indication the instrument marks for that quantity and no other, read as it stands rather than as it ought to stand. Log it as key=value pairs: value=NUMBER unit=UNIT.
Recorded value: value=13.5 unit=mA
